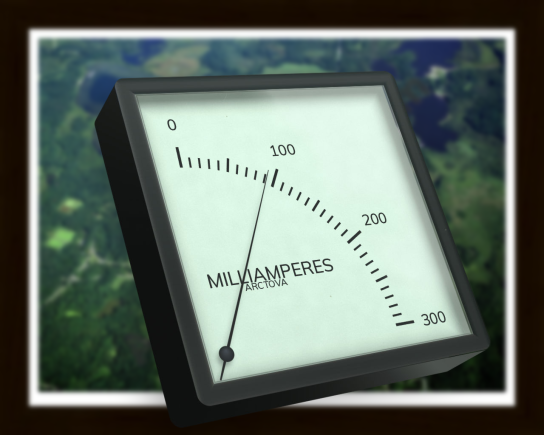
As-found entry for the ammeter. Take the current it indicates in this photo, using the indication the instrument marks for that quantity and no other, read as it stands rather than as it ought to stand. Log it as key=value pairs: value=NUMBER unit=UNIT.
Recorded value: value=90 unit=mA
